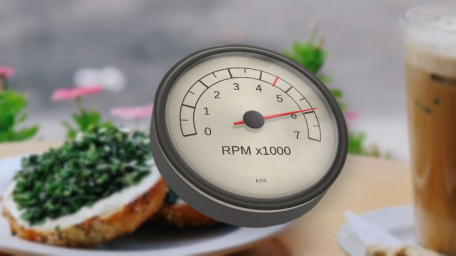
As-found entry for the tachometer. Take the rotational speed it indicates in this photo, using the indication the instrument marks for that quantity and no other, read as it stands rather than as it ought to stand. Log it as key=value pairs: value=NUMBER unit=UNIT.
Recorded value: value=6000 unit=rpm
